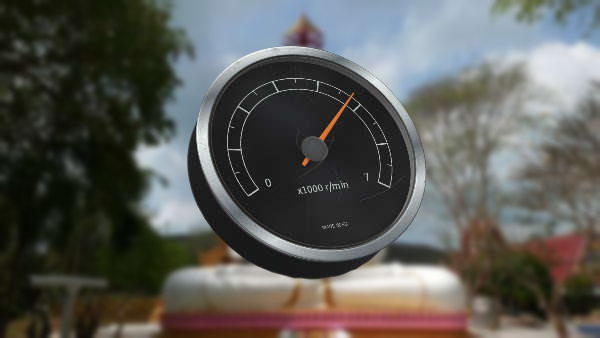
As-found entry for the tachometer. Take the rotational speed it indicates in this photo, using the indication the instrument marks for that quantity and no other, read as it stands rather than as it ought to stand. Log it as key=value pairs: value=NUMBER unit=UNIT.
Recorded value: value=4750 unit=rpm
